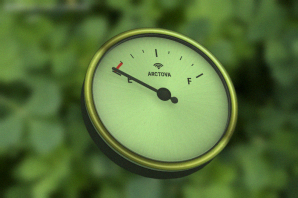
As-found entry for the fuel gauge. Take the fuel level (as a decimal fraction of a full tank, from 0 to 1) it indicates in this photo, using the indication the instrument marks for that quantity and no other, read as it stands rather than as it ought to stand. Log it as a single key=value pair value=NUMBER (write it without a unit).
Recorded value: value=0
